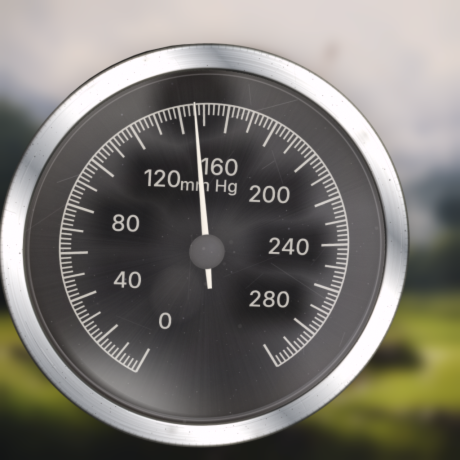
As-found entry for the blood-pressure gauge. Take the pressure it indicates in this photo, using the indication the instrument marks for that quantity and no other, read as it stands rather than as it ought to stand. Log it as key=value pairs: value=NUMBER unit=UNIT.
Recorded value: value=146 unit=mmHg
